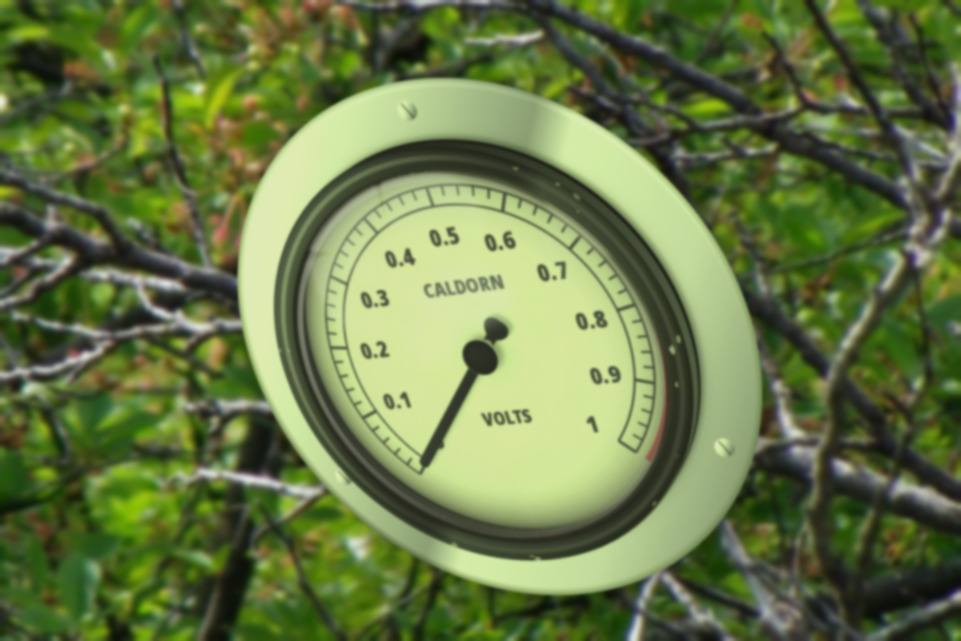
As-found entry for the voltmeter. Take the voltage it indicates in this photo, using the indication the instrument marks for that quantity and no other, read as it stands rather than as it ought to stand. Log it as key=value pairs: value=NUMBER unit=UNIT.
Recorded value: value=0 unit=V
